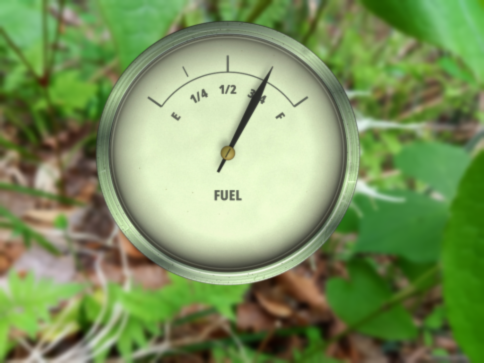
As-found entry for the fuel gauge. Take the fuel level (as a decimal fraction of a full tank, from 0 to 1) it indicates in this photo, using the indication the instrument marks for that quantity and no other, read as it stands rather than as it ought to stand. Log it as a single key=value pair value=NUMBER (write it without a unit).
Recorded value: value=0.75
